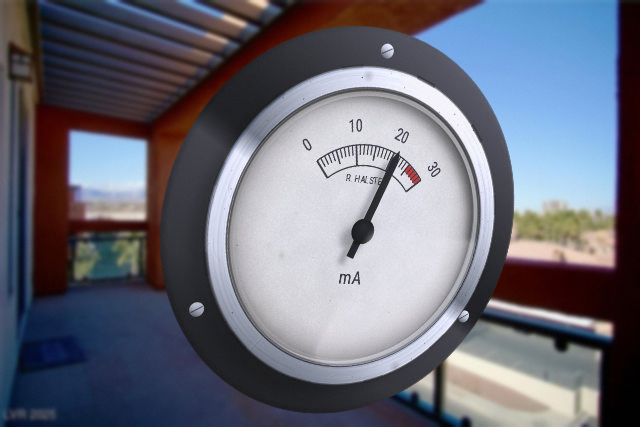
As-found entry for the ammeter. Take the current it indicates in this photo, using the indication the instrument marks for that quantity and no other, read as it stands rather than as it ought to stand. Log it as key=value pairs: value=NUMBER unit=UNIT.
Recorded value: value=20 unit=mA
